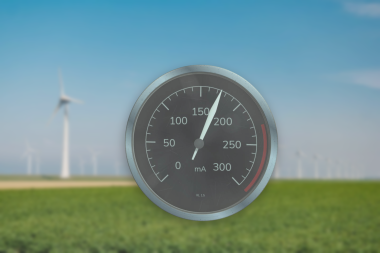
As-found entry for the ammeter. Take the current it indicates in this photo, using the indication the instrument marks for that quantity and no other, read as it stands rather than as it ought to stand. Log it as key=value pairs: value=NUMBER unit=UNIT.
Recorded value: value=175 unit=mA
